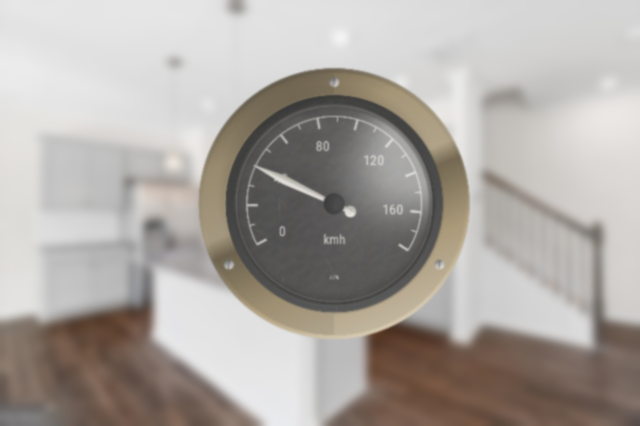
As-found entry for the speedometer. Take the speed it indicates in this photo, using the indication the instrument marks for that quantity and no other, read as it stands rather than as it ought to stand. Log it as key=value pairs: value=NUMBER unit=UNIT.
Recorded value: value=40 unit=km/h
